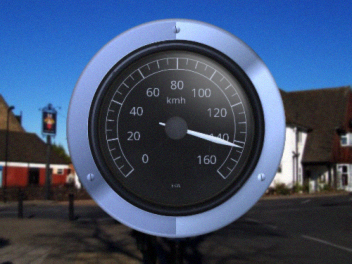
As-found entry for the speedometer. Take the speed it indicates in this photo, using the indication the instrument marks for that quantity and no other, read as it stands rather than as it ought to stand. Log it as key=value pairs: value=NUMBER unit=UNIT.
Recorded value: value=142.5 unit=km/h
